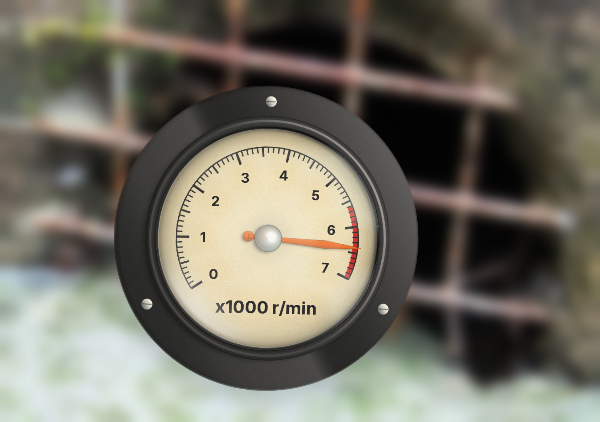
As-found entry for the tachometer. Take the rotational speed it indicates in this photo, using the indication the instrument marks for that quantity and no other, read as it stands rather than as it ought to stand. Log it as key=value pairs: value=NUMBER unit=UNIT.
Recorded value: value=6400 unit=rpm
